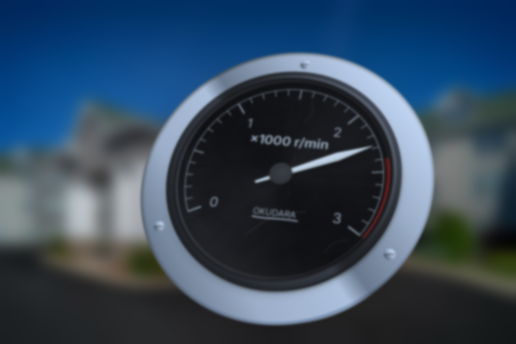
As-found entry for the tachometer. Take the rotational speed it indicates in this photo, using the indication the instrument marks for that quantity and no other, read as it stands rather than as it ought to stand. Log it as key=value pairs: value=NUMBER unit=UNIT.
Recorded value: value=2300 unit=rpm
